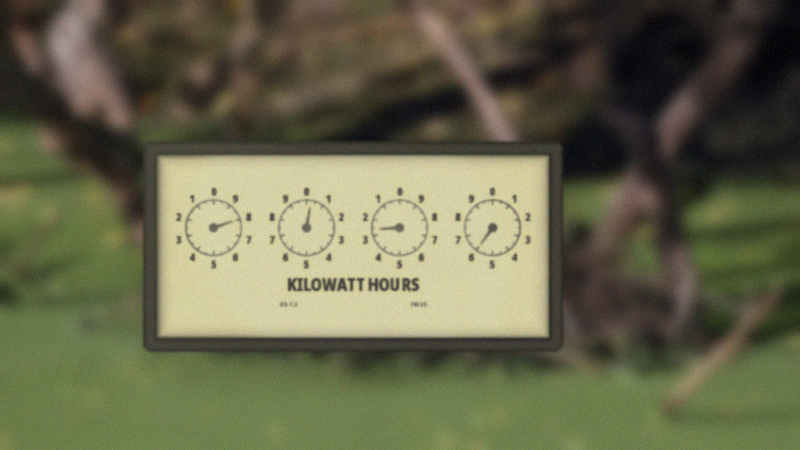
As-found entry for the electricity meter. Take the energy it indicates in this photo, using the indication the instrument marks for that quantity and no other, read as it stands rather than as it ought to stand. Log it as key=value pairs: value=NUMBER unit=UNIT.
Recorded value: value=8026 unit=kWh
